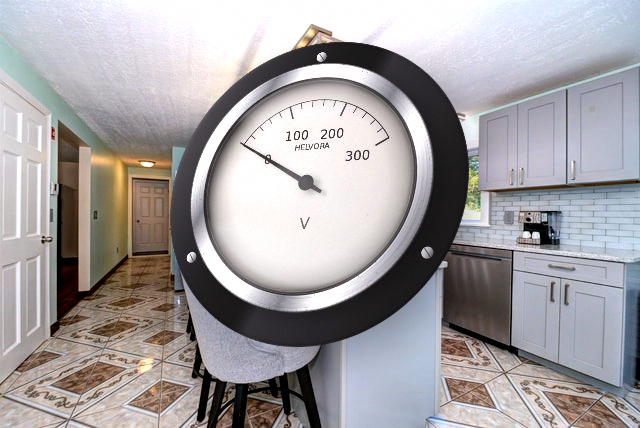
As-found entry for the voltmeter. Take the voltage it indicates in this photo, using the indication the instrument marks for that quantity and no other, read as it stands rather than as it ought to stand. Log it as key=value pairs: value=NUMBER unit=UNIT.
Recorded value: value=0 unit=V
